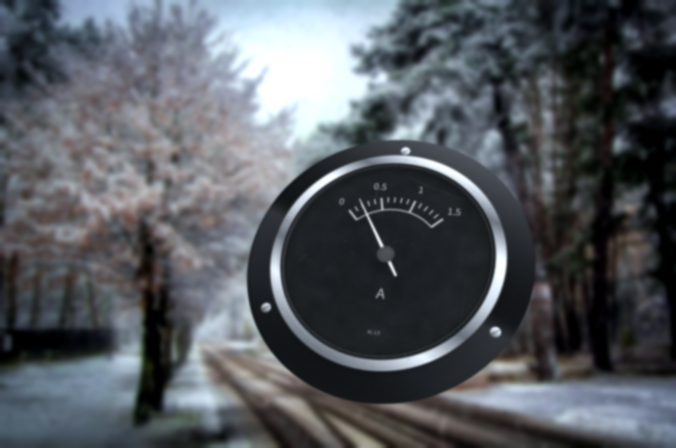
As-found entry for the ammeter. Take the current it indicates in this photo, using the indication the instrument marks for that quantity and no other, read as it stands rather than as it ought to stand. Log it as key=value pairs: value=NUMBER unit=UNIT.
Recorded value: value=0.2 unit=A
